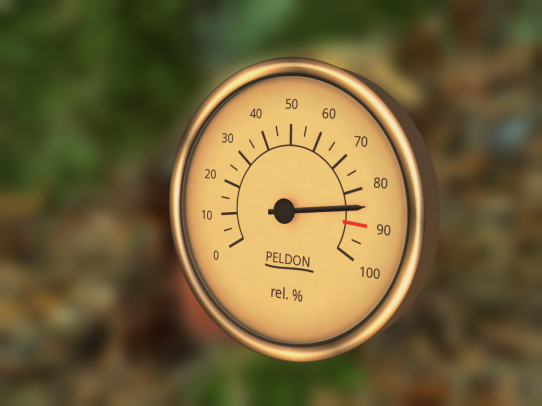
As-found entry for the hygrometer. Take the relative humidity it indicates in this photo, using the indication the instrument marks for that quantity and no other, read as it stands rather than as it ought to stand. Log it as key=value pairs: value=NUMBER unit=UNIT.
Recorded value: value=85 unit=%
